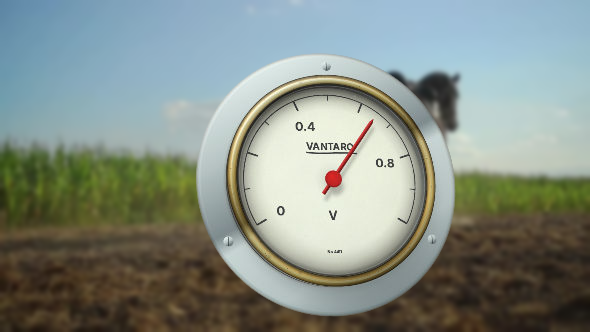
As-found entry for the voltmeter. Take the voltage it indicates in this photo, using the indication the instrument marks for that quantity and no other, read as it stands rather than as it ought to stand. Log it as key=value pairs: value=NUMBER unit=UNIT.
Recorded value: value=0.65 unit=V
